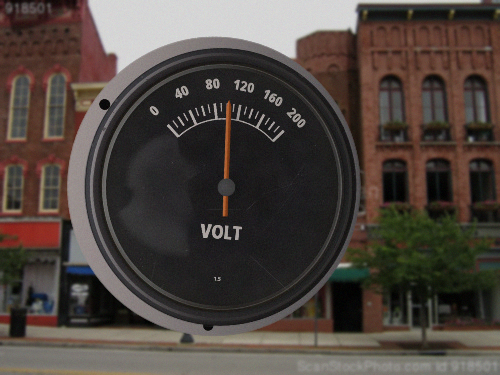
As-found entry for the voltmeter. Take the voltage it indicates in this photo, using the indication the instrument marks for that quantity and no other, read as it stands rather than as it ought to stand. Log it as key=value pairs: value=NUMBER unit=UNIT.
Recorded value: value=100 unit=V
